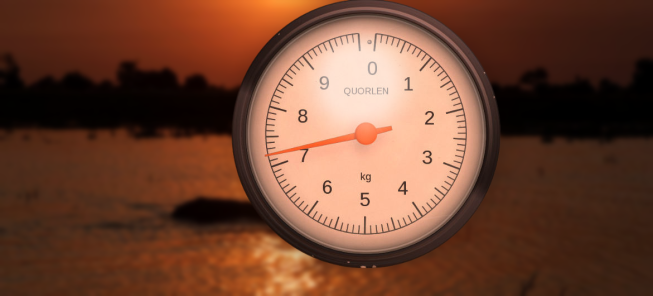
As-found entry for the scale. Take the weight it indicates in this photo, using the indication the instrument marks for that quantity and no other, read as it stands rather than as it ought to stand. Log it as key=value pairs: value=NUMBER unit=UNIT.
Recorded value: value=7.2 unit=kg
